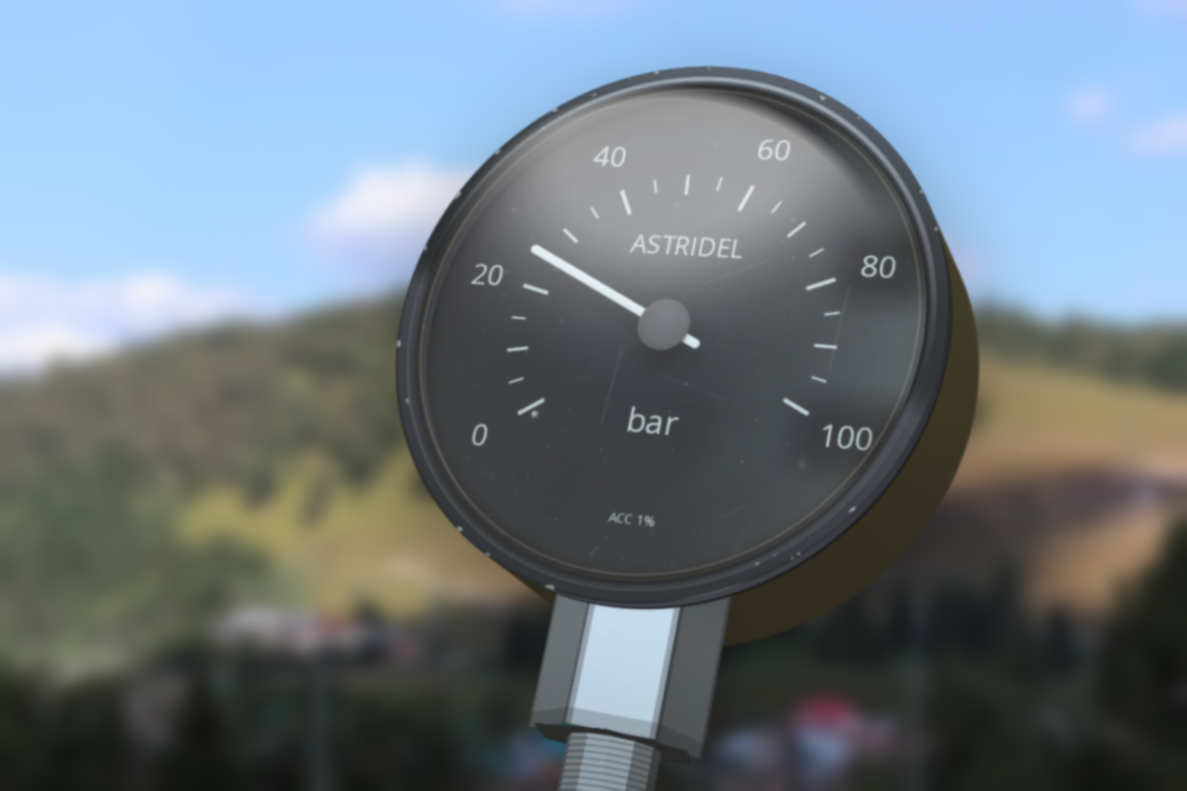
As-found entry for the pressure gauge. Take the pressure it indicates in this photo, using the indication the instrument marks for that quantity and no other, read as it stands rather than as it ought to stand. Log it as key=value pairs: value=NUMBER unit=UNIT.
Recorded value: value=25 unit=bar
